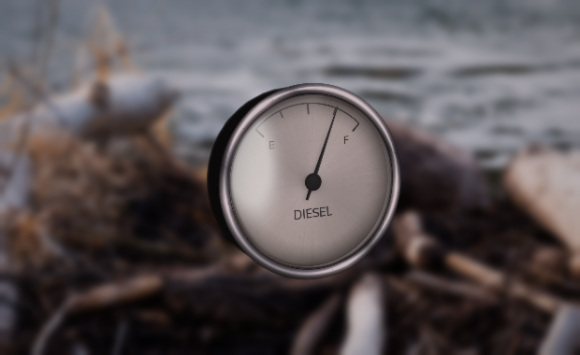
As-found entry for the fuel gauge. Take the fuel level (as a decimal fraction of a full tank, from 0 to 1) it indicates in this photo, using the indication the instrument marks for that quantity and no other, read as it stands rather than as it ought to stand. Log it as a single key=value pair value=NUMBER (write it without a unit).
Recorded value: value=0.75
